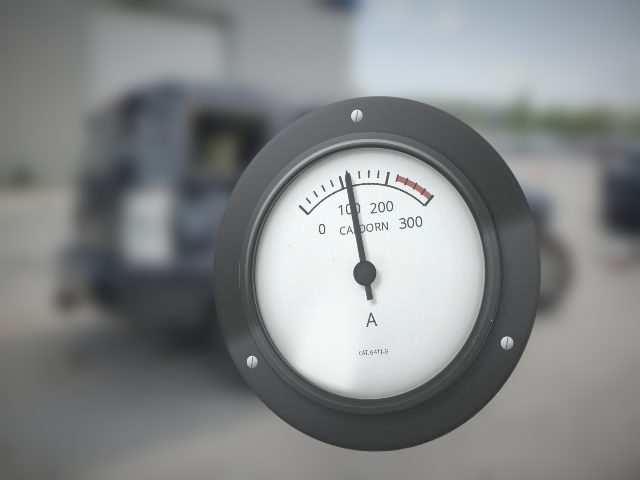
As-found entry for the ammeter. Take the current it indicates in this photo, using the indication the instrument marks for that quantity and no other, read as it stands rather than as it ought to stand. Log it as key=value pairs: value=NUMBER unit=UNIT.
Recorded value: value=120 unit=A
